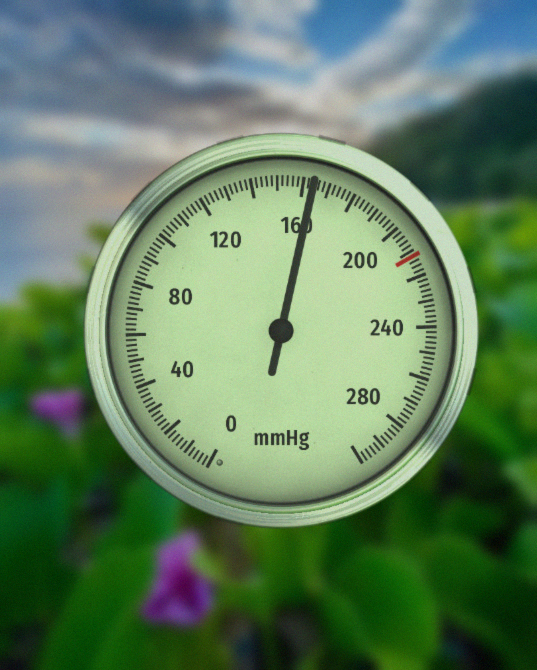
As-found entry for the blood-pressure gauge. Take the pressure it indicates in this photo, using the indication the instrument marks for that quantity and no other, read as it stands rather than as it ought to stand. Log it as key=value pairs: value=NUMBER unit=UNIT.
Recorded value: value=164 unit=mmHg
